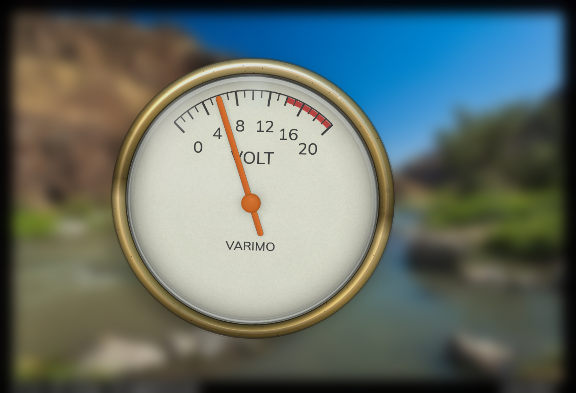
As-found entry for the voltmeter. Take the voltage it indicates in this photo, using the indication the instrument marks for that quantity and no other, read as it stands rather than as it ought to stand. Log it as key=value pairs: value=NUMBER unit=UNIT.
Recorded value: value=6 unit=V
